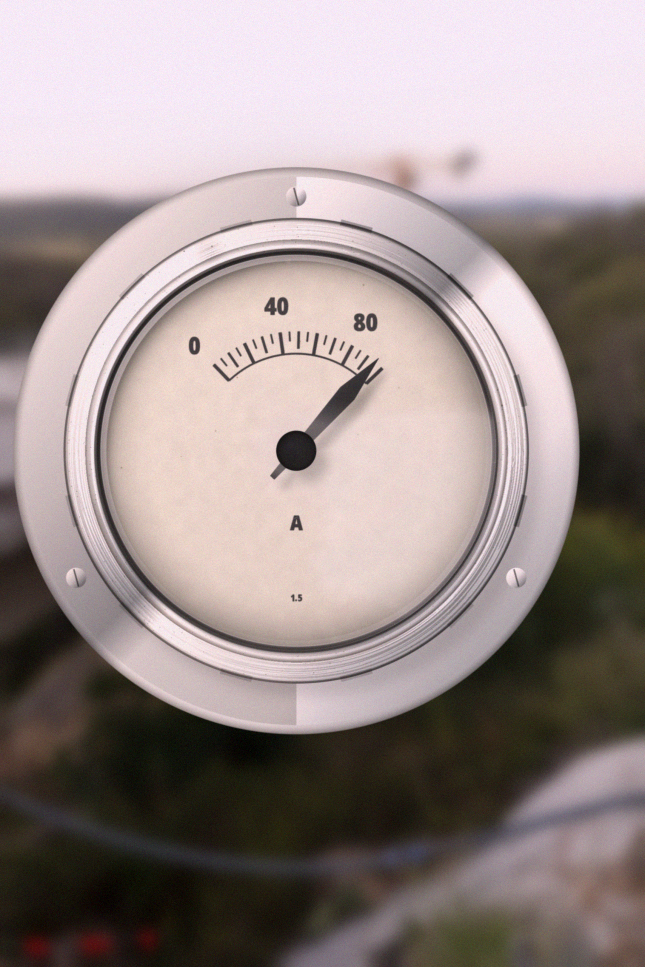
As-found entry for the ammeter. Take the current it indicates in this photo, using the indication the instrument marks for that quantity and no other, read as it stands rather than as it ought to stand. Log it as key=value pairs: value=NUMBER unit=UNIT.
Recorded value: value=95 unit=A
